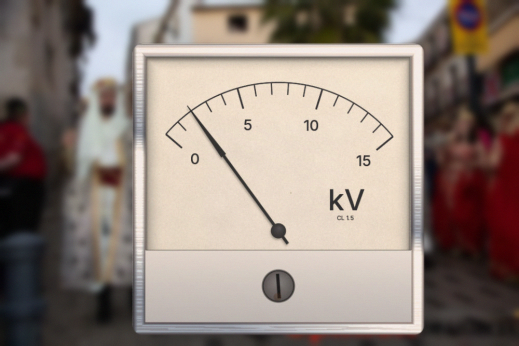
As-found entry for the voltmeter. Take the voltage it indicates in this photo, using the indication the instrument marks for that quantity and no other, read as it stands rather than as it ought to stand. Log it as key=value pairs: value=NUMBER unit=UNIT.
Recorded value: value=2 unit=kV
